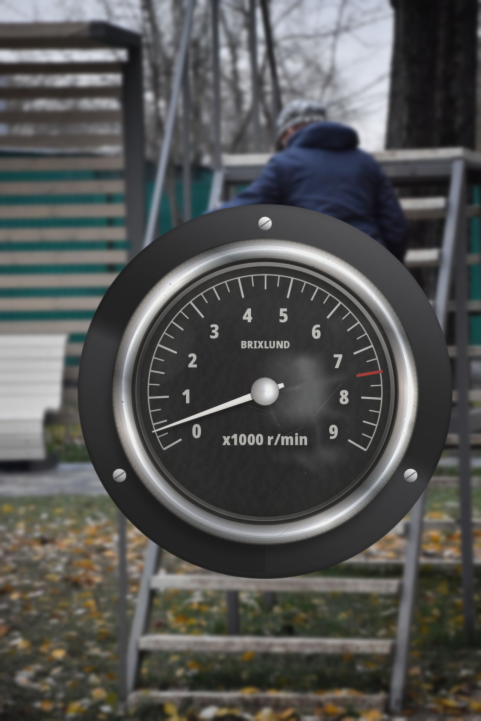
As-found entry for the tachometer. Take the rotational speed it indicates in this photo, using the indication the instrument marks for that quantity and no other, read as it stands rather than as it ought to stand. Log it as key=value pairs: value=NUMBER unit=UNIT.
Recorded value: value=375 unit=rpm
